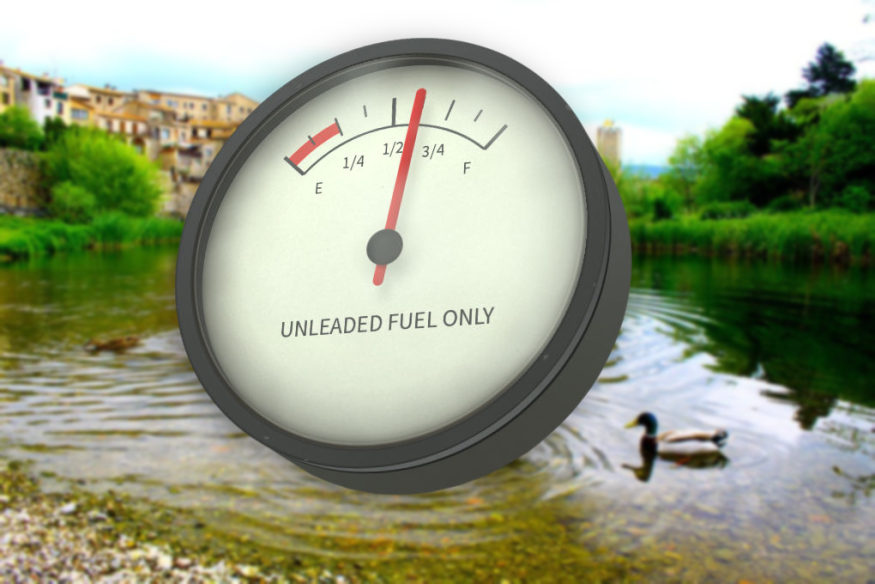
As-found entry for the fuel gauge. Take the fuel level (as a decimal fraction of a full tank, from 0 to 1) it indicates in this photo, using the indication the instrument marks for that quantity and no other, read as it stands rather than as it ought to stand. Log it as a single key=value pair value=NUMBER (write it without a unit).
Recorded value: value=0.625
